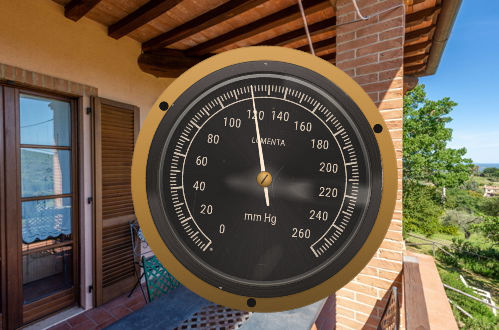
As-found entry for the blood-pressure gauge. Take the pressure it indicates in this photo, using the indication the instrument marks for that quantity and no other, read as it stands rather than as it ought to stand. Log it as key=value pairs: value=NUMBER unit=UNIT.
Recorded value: value=120 unit=mmHg
